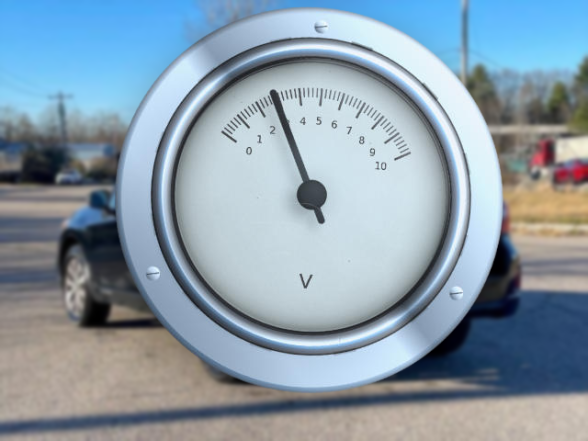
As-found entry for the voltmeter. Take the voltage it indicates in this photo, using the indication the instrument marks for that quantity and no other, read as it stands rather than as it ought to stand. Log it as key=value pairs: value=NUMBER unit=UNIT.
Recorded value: value=2.8 unit=V
